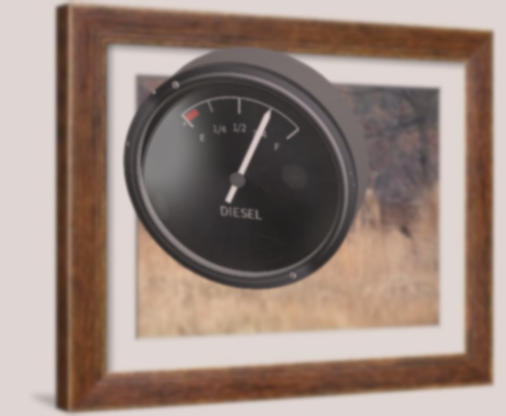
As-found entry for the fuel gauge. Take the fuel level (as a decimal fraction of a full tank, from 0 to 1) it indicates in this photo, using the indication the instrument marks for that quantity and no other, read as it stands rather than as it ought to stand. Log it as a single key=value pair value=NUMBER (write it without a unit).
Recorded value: value=0.75
